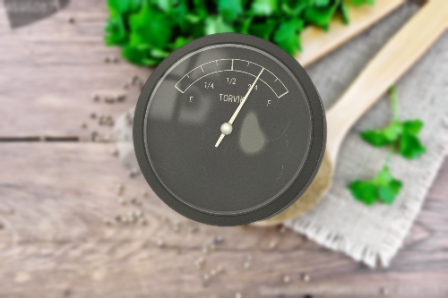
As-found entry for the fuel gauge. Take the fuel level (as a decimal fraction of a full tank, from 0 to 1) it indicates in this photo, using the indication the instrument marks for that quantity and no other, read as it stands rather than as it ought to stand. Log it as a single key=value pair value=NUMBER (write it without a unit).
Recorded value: value=0.75
